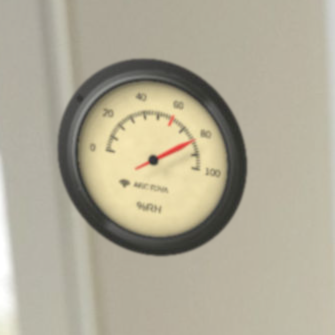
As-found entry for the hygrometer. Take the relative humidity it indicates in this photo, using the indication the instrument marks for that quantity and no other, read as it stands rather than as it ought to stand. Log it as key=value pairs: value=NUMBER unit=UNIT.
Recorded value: value=80 unit=%
